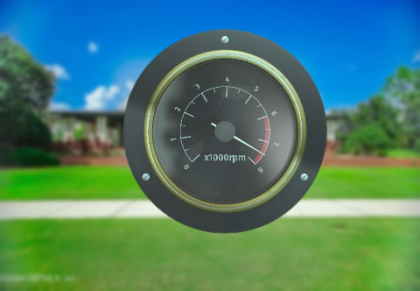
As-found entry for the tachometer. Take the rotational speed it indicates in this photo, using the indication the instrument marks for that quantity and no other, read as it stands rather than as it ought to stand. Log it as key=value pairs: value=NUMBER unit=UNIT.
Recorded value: value=7500 unit=rpm
